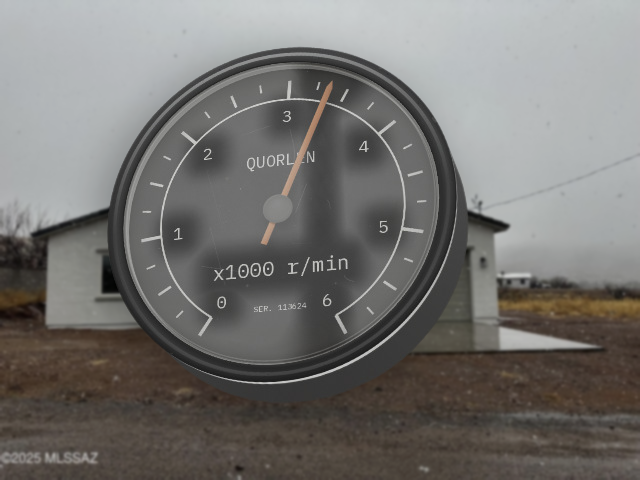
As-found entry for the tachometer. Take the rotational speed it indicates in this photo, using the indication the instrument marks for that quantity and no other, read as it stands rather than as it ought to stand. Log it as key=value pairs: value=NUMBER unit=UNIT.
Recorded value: value=3375 unit=rpm
